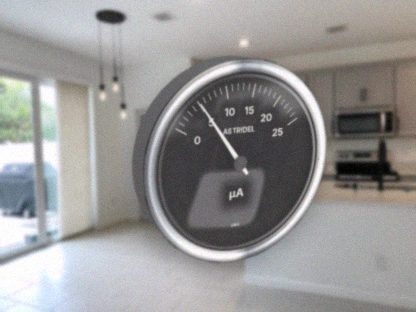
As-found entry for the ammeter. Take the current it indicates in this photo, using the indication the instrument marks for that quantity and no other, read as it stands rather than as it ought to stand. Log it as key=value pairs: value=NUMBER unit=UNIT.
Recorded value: value=5 unit=µA
